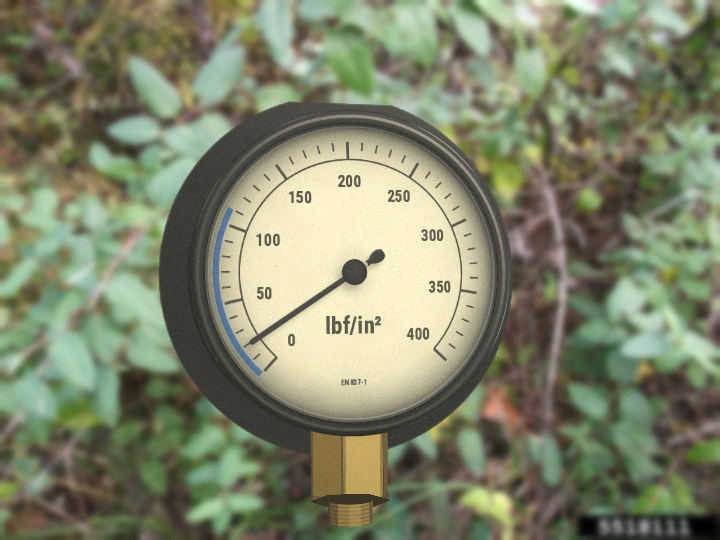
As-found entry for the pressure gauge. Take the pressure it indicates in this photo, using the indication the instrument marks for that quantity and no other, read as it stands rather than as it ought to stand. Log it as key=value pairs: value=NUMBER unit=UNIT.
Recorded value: value=20 unit=psi
